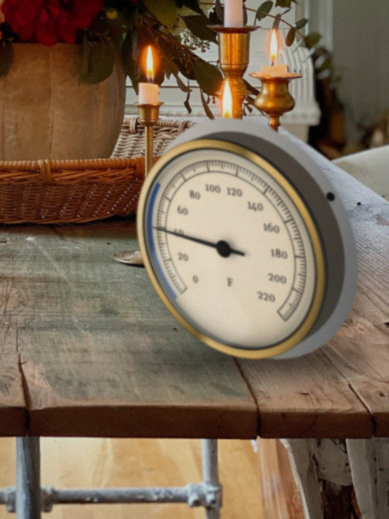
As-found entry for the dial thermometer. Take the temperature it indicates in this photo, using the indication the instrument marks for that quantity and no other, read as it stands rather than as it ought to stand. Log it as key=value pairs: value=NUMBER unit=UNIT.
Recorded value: value=40 unit=°F
